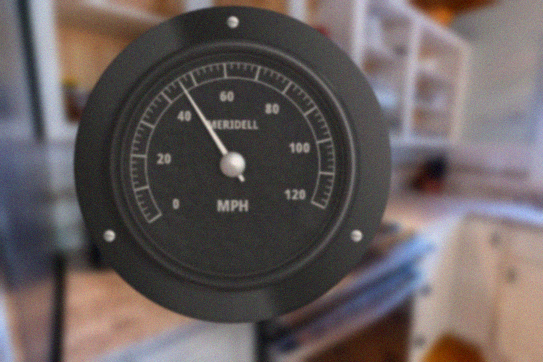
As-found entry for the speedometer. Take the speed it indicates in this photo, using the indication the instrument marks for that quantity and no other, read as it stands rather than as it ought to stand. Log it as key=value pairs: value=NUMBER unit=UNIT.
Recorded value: value=46 unit=mph
